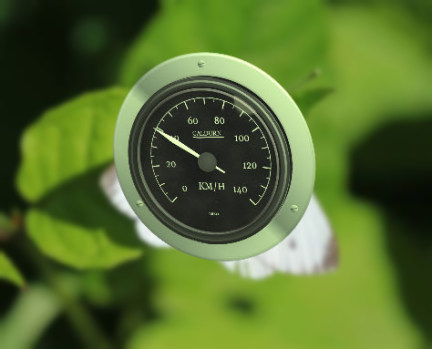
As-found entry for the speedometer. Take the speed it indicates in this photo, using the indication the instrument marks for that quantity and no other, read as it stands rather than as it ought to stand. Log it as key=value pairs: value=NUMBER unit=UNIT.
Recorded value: value=40 unit=km/h
